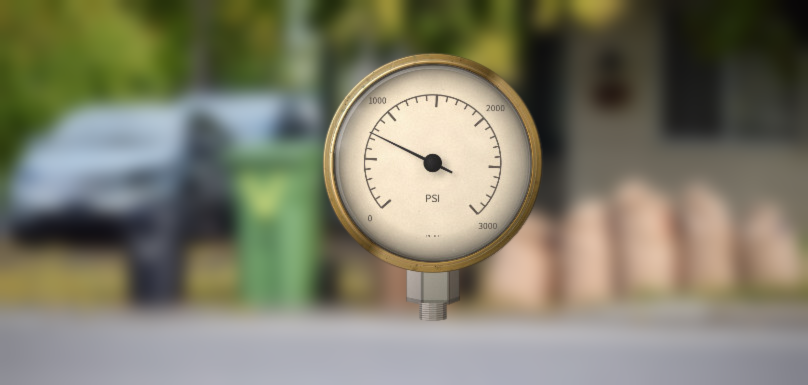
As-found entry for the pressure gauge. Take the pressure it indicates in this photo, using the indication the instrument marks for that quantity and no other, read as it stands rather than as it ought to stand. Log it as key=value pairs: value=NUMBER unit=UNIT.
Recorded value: value=750 unit=psi
